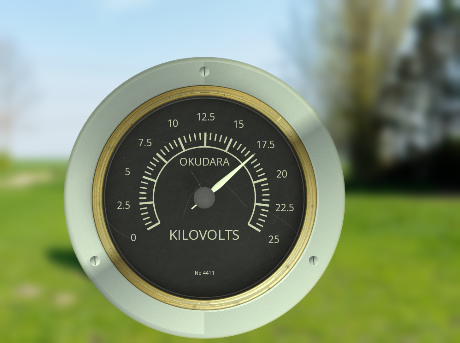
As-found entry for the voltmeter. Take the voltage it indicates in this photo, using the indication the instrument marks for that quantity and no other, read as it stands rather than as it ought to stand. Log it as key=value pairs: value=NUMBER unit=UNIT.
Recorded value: value=17.5 unit=kV
